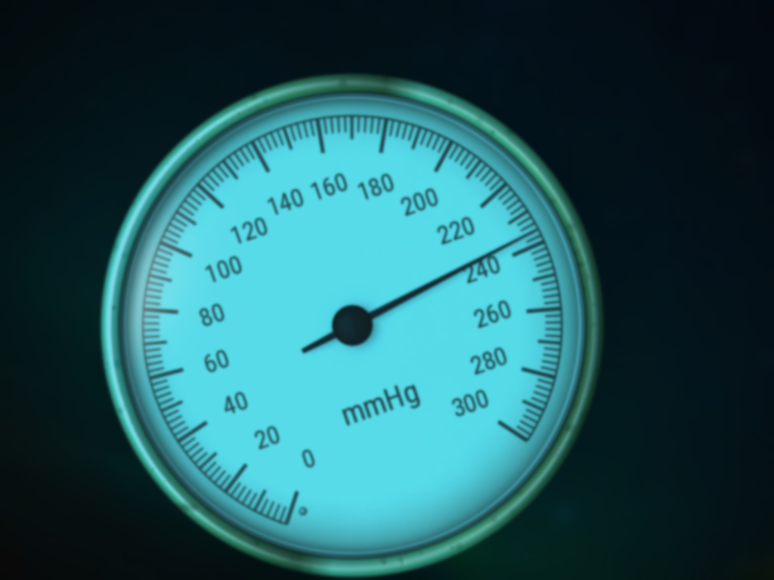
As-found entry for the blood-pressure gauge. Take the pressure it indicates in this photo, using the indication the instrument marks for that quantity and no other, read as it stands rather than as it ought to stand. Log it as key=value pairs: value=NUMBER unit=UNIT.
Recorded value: value=236 unit=mmHg
